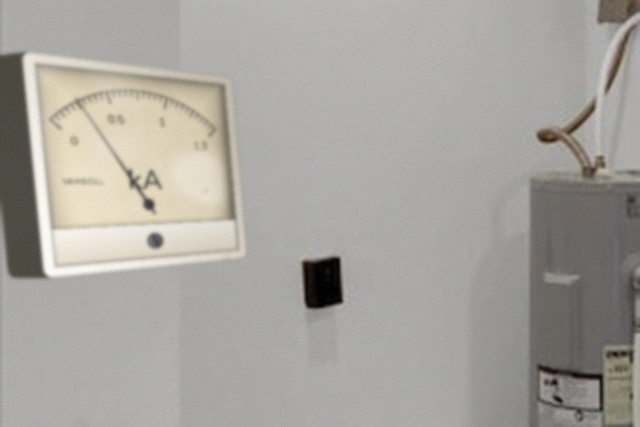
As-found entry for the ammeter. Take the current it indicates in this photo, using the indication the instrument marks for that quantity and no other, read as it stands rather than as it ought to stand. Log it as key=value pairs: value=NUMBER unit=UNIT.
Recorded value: value=0.25 unit=kA
